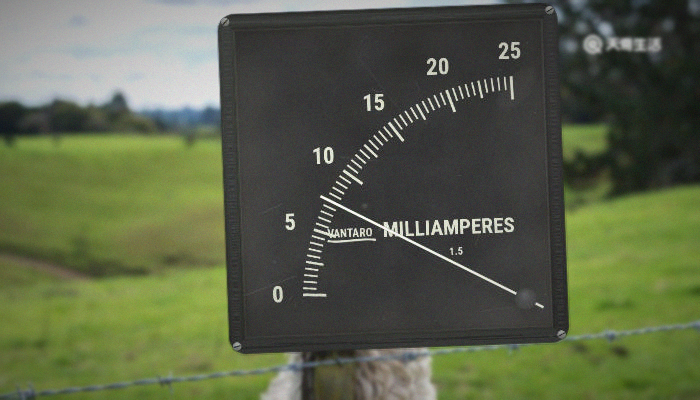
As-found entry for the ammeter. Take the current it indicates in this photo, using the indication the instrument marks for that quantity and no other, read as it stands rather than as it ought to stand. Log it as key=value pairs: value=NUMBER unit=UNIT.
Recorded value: value=7.5 unit=mA
